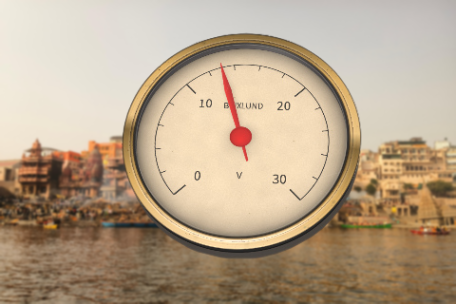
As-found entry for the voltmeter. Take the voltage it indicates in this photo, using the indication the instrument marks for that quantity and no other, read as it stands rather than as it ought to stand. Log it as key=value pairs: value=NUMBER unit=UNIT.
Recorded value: value=13 unit=V
